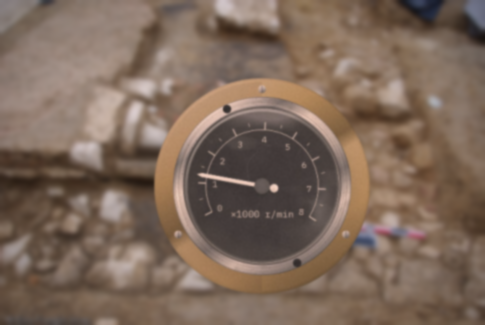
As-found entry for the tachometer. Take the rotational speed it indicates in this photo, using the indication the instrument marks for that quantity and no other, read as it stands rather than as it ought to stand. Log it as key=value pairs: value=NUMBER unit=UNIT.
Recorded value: value=1250 unit=rpm
